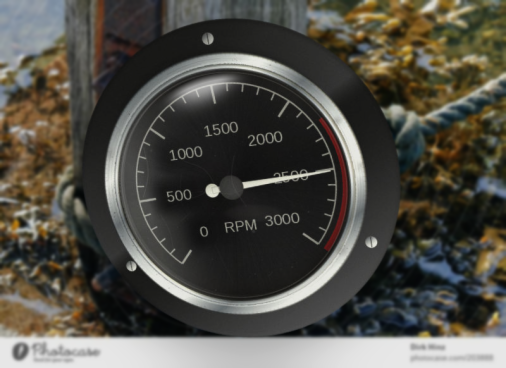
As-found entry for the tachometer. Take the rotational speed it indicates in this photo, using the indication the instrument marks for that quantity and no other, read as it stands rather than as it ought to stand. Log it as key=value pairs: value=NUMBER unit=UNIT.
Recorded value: value=2500 unit=rpm
